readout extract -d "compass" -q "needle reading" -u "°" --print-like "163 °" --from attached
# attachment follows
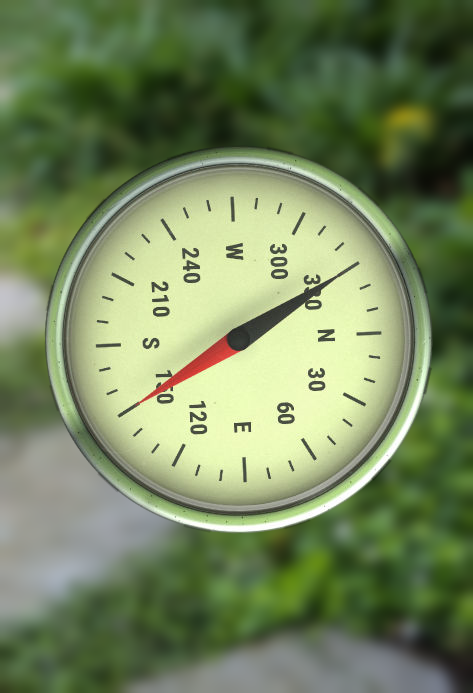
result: 150 °
